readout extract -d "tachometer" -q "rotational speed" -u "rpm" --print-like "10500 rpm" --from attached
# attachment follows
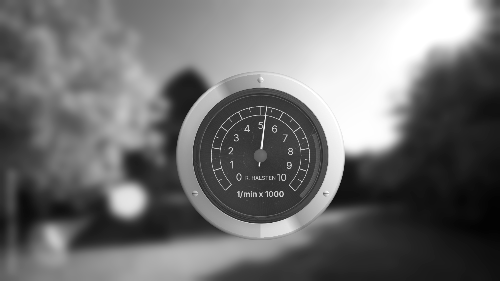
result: 5250 rpm
